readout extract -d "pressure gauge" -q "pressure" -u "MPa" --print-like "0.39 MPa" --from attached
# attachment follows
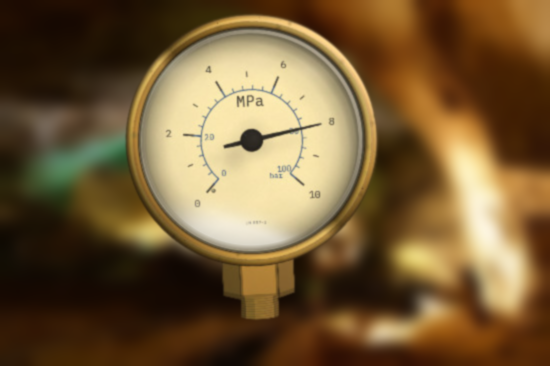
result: 8 MPa
